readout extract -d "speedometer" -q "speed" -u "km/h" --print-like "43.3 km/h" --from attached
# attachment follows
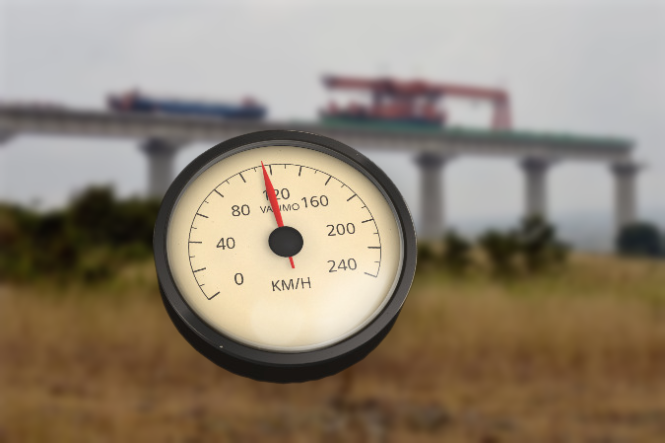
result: 115 km/h
